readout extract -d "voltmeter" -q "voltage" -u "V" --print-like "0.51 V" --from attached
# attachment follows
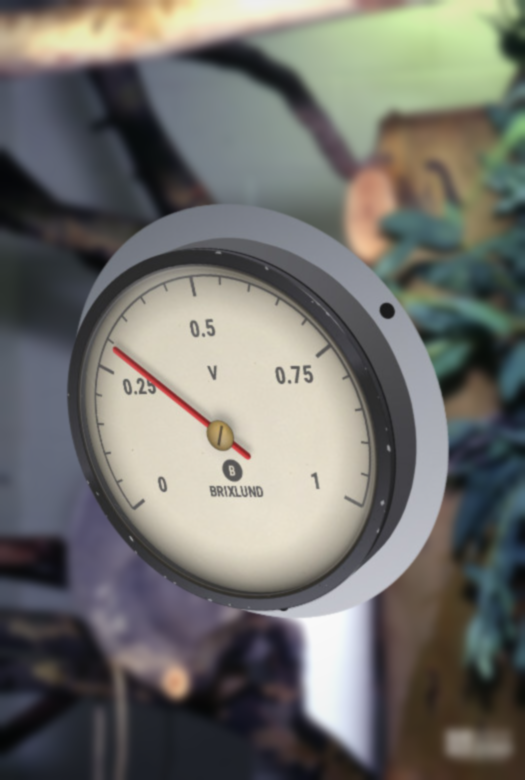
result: 0.3 V
